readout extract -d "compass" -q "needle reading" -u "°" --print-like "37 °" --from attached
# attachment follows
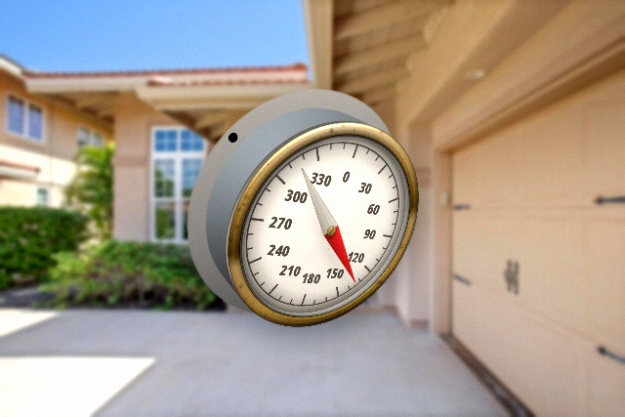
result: 135 °
